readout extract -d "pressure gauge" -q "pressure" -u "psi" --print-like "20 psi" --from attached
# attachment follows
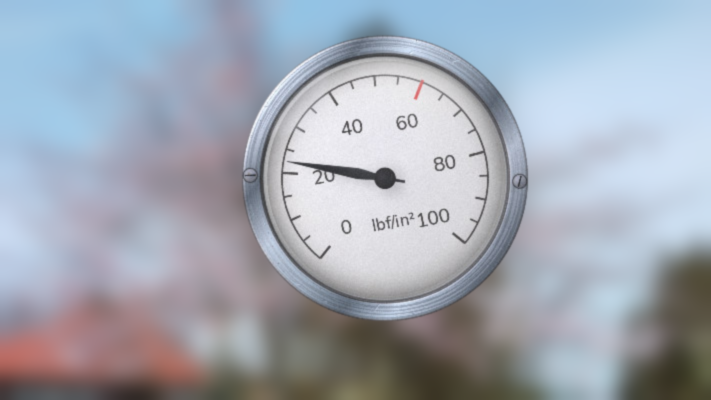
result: 22.5 psi
